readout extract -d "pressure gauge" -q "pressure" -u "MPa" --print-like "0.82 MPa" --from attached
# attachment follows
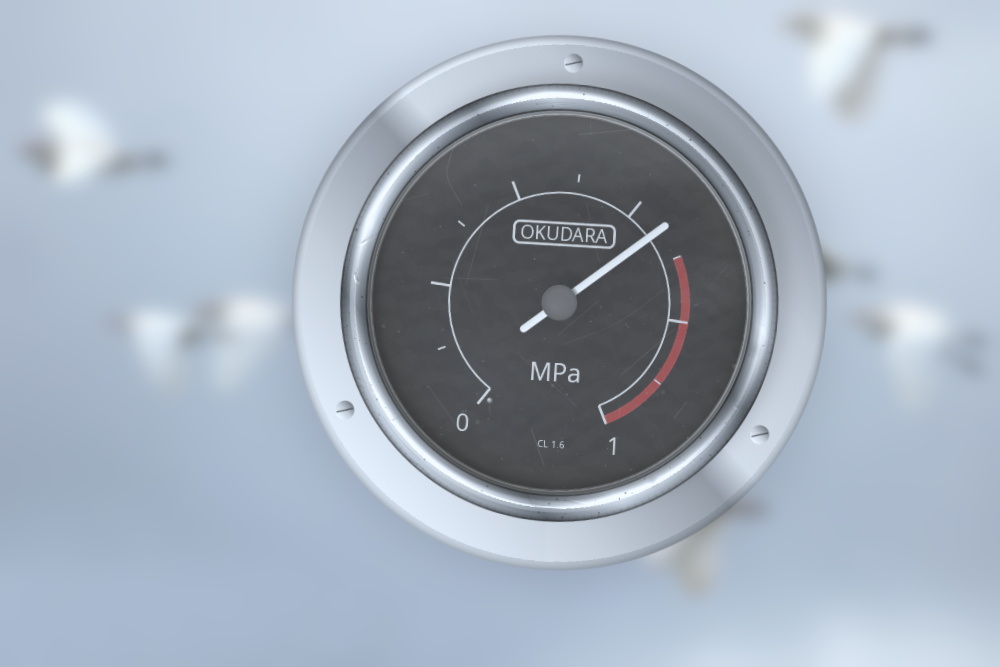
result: 0.65 MPa
